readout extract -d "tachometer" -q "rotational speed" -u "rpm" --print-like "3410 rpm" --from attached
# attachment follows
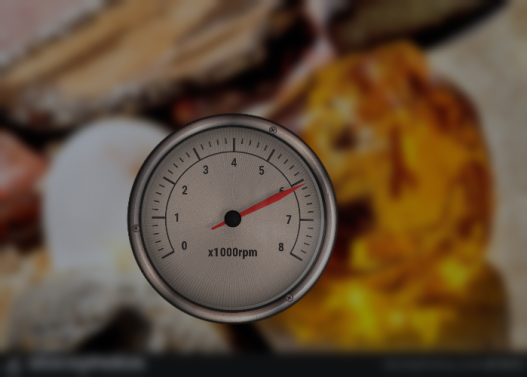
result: 6100 rpm
